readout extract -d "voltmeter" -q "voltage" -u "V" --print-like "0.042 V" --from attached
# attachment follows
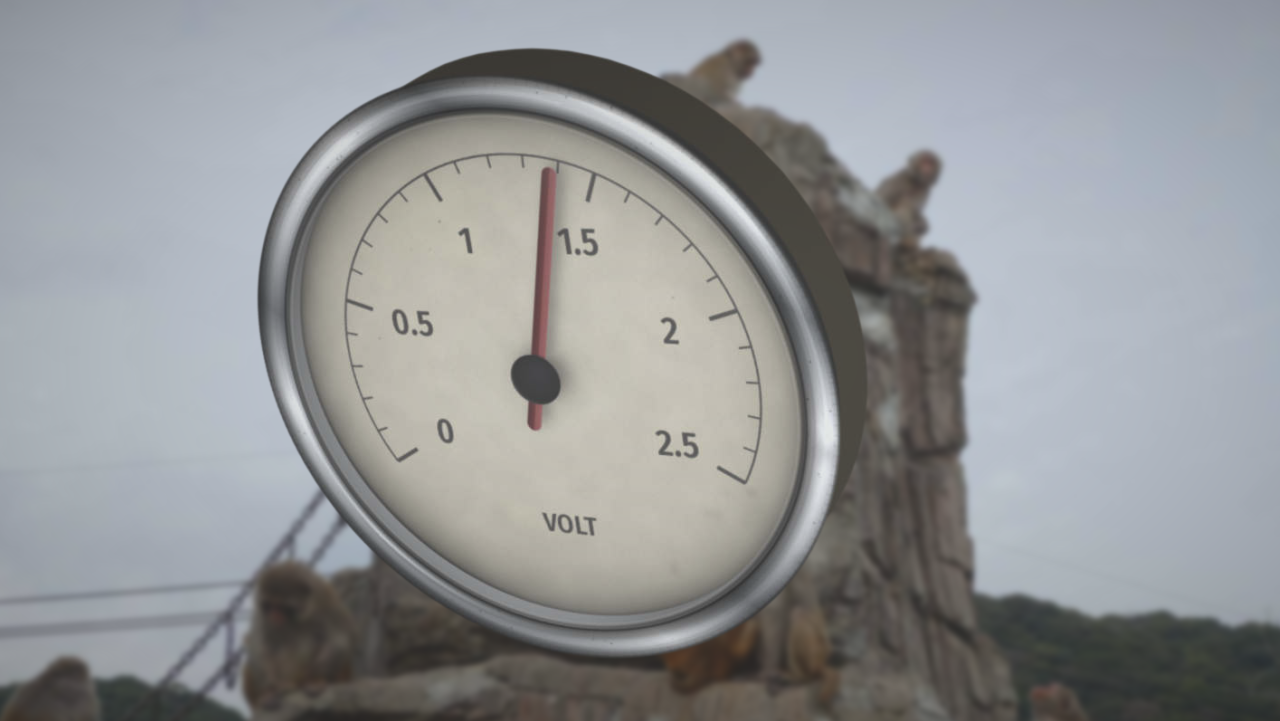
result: 1.4 V
